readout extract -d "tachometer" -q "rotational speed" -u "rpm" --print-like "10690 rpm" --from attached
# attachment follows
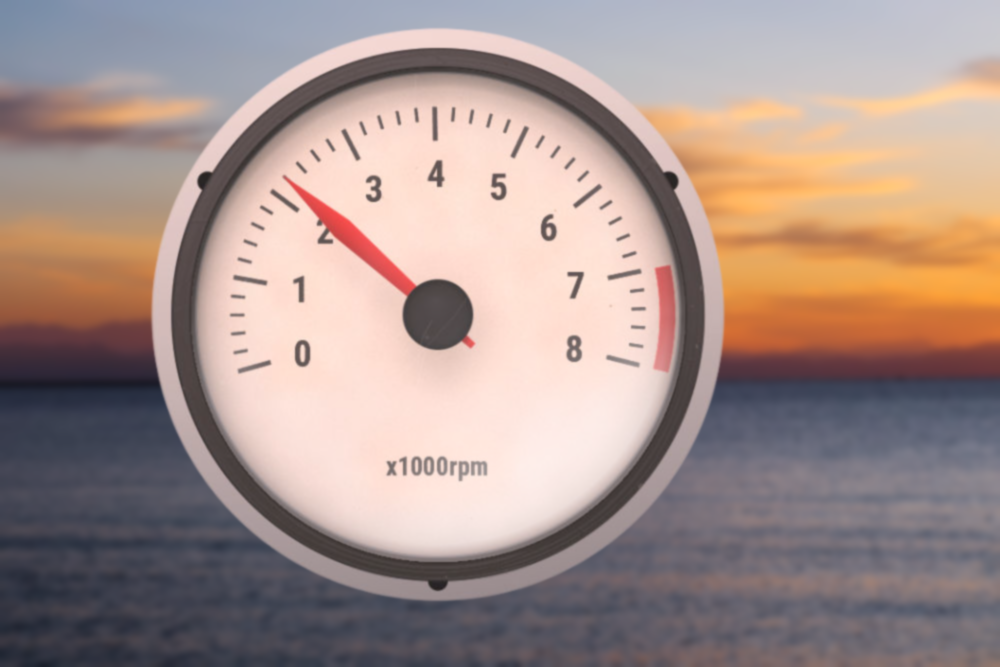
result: 2200 rpm
